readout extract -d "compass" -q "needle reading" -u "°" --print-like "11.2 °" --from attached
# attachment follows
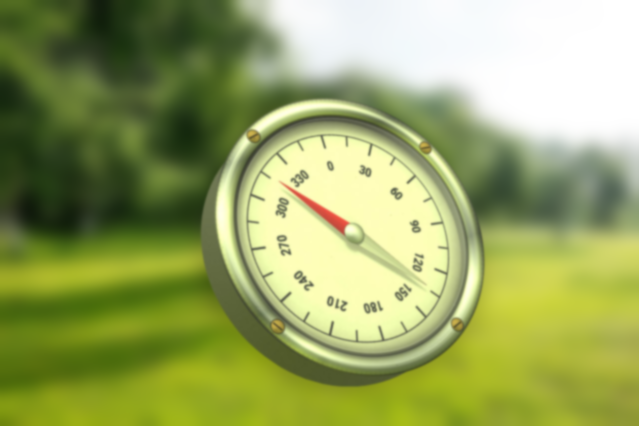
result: 315 °
